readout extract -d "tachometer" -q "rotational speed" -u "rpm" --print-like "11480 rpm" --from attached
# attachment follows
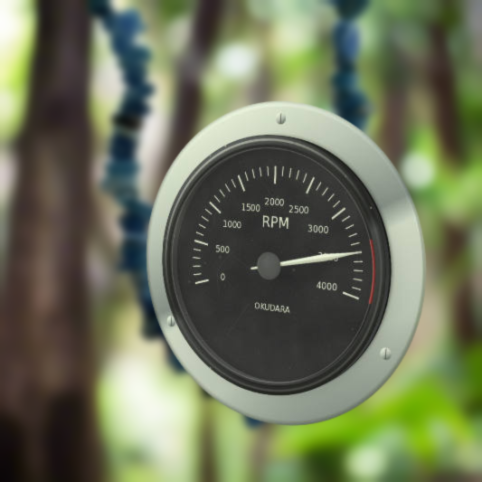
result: 3500 rpm
